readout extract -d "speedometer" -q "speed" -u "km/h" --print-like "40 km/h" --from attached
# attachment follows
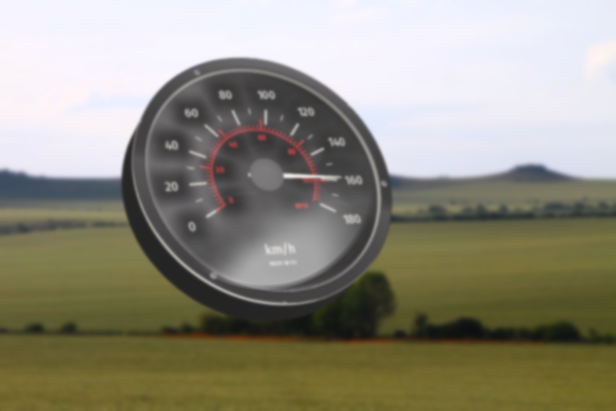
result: 160 km/h
